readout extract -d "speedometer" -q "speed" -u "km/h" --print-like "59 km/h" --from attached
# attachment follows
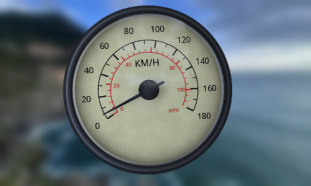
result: 5 km/h
